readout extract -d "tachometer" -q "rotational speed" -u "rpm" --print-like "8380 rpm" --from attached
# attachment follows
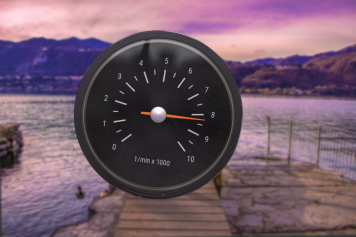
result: 8250 rpm
